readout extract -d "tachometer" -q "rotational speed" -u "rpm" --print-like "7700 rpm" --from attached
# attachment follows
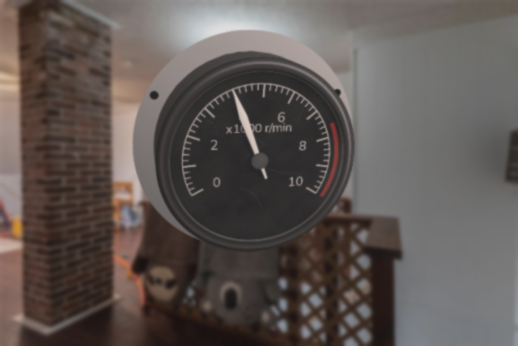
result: 4000 rpm
